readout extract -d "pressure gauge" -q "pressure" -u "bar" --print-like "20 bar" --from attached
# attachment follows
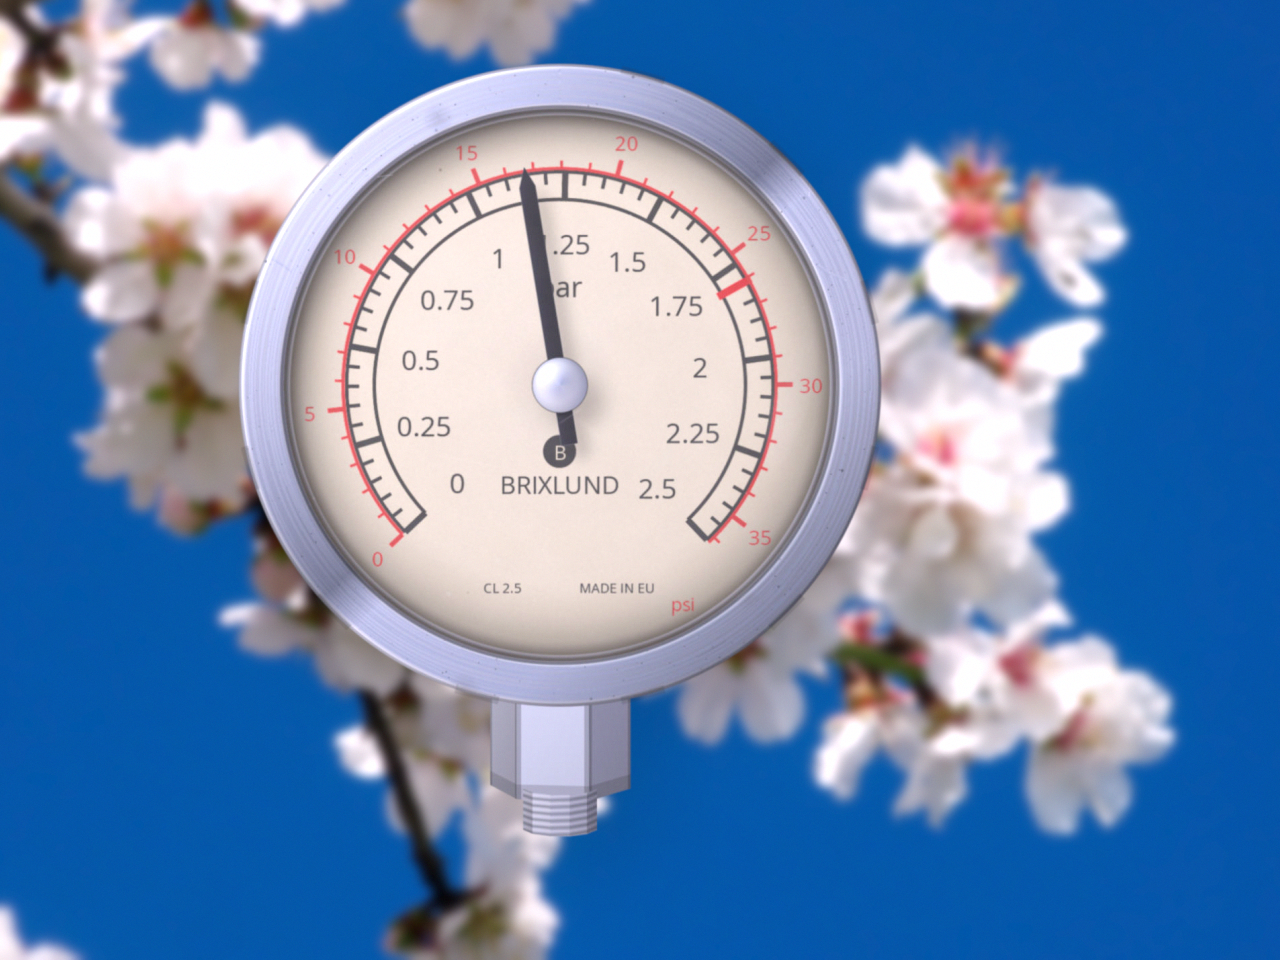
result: 1.15 bar
